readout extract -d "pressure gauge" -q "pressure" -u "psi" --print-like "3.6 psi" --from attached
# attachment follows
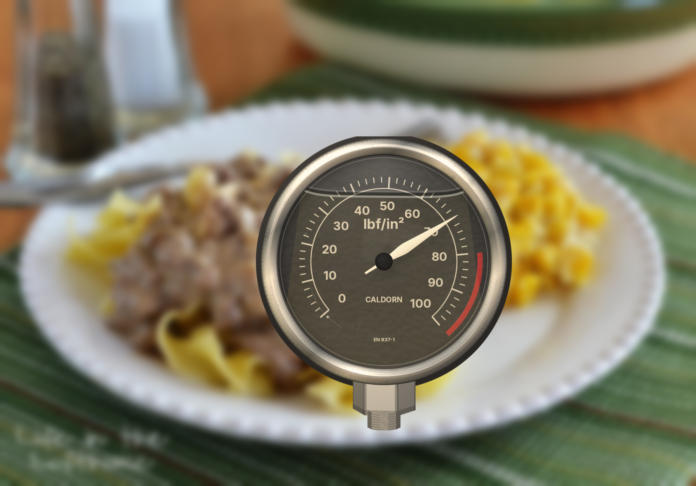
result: 70 psi
